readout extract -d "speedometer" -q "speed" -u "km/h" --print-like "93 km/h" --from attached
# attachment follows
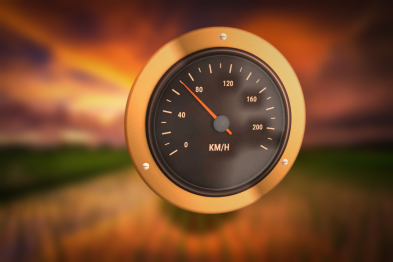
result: 70 km/h
